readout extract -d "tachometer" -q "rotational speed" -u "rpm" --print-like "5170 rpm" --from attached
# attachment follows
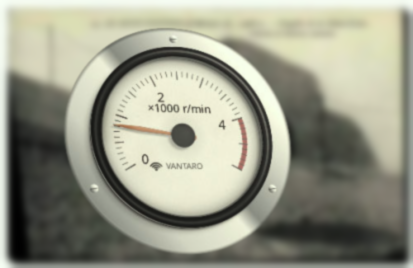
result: 800 rpm
